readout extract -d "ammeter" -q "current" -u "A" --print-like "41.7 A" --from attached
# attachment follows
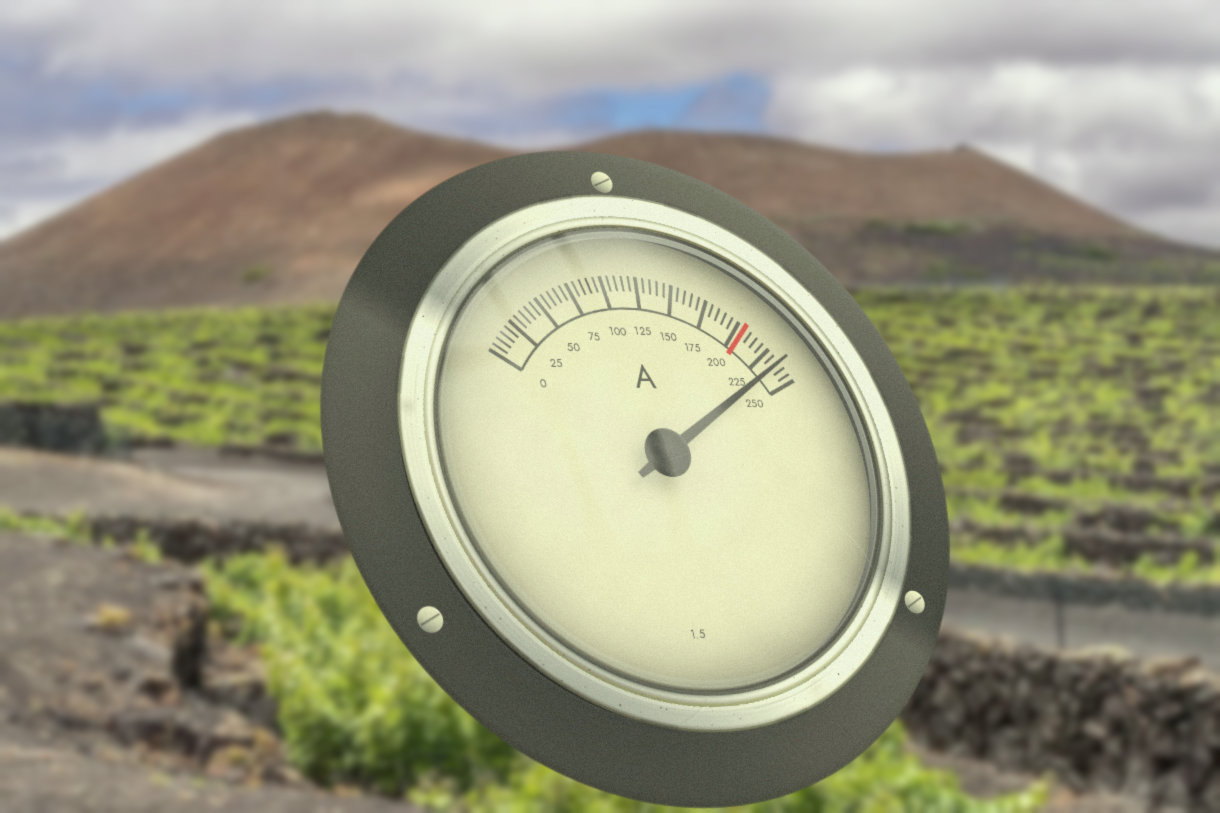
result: 235 A
